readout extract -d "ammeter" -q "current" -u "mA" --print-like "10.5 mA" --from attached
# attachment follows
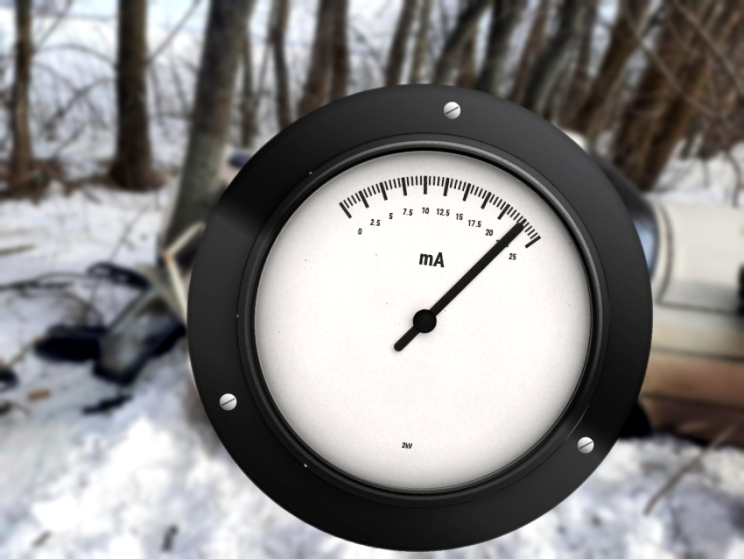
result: 22.5 mA
